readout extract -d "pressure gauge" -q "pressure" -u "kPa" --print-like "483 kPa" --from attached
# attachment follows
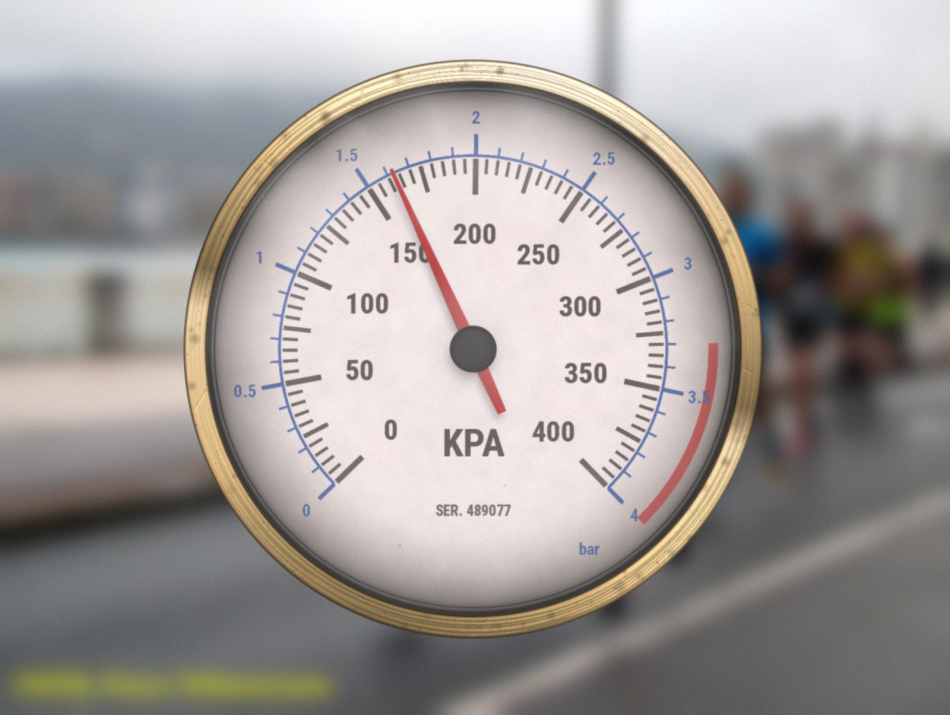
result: 162.5 kPa
